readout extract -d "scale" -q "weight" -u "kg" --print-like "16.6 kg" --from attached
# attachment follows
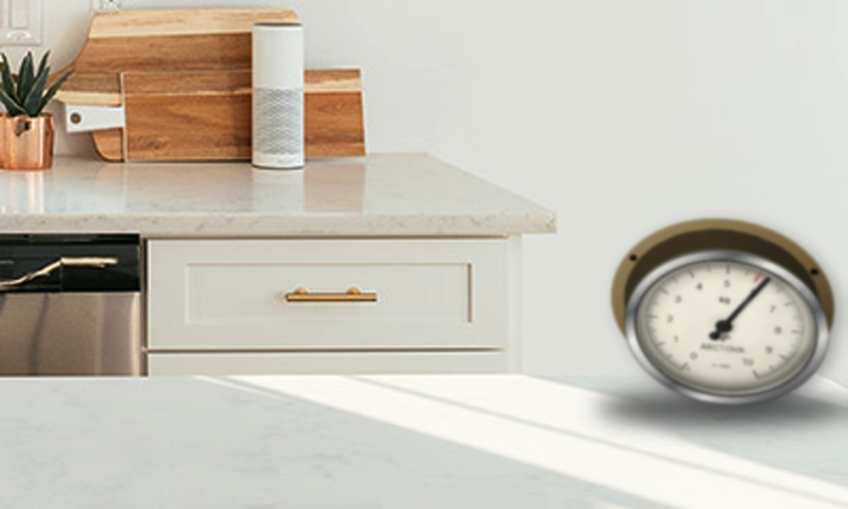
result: 6 kg
